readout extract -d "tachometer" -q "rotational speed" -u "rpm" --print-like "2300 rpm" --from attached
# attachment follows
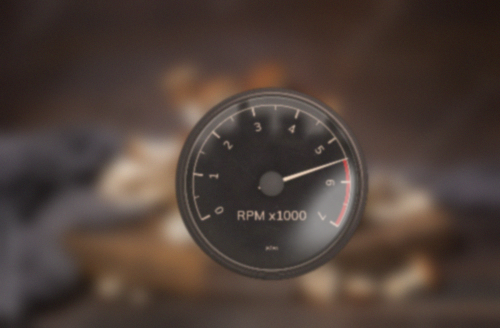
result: 5500 rpm
